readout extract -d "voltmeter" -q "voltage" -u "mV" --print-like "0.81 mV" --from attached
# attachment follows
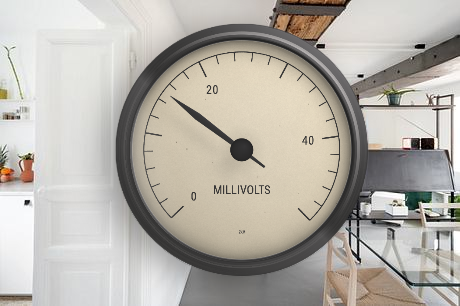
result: 15 mV
